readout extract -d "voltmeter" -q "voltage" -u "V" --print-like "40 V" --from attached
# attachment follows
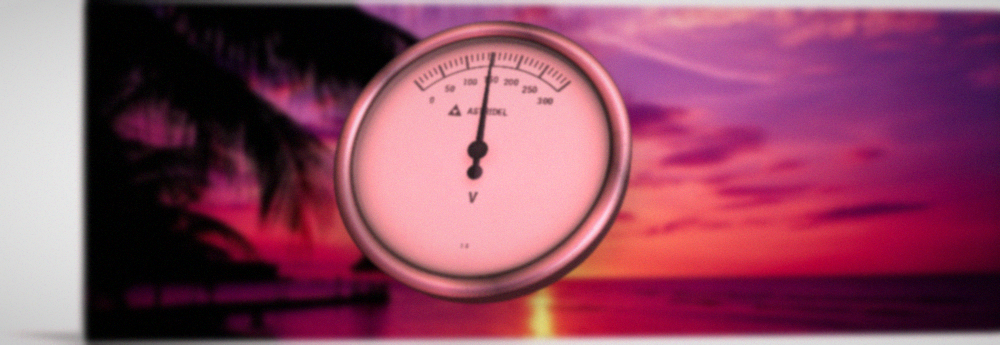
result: 150 V
